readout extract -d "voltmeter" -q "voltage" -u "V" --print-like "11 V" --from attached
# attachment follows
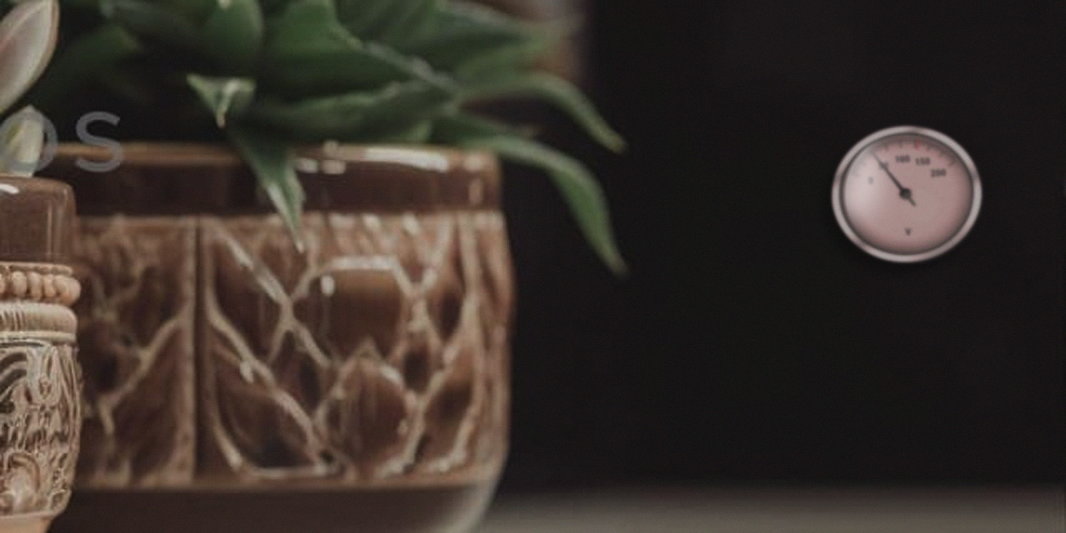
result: 50 V
